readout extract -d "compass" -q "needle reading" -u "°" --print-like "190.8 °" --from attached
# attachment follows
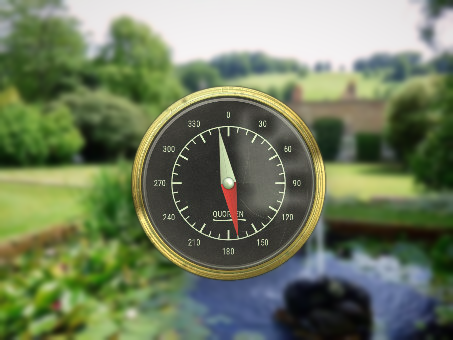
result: 170 °
